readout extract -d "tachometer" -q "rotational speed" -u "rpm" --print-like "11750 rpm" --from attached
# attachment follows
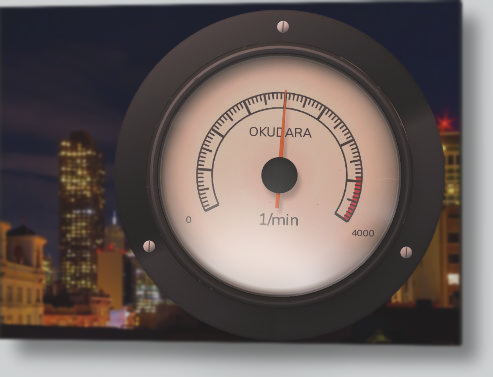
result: 2000 rpm
